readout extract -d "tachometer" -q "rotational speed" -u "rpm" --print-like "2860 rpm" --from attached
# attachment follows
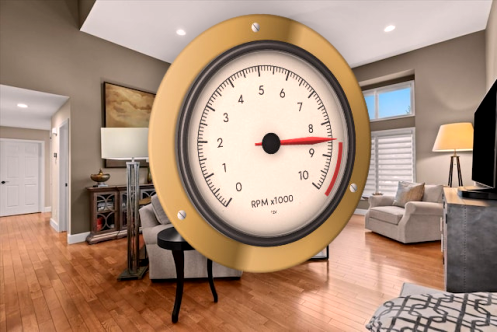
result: 8500 rpm
